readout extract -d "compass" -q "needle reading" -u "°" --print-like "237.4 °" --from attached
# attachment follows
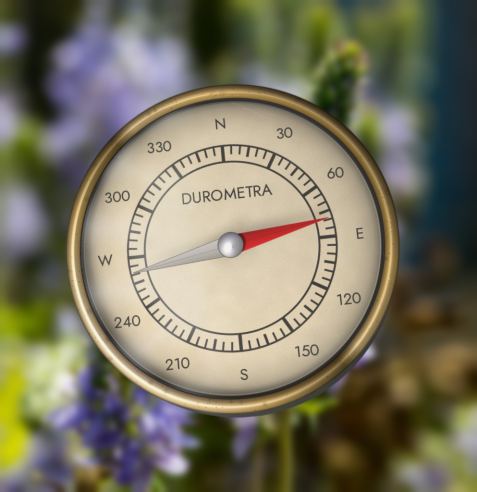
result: 80 °
